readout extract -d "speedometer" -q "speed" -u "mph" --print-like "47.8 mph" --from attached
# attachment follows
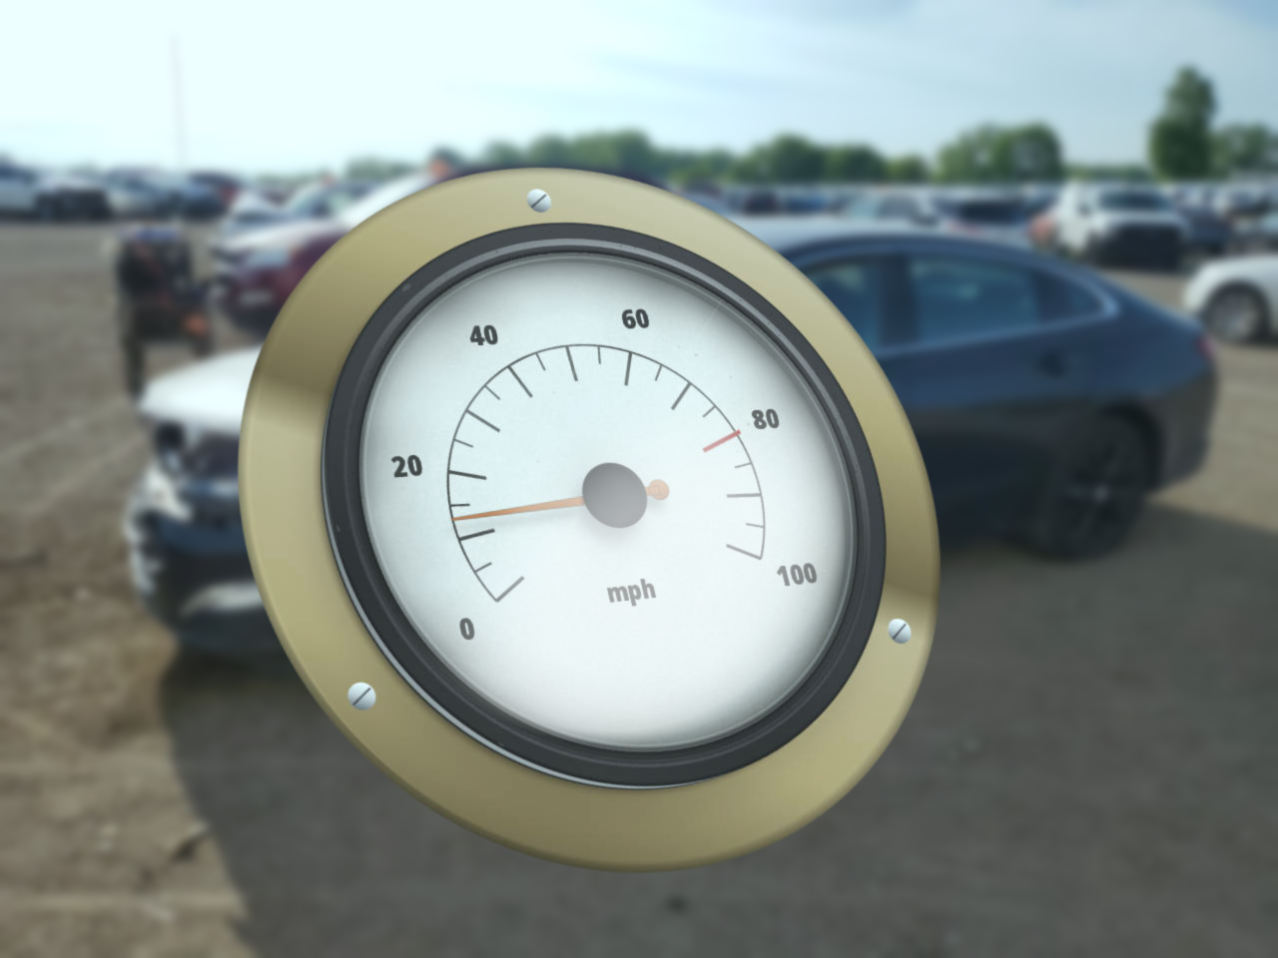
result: 12.5 mph
